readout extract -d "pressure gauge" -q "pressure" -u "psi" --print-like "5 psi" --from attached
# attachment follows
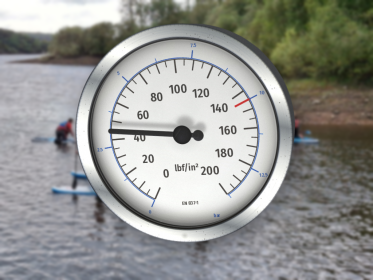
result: 45 psi
